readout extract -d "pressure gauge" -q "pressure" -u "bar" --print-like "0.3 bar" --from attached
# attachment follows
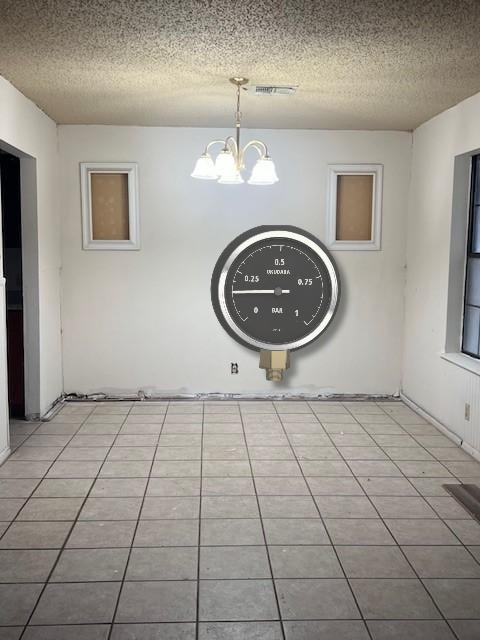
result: 0.15 bar
